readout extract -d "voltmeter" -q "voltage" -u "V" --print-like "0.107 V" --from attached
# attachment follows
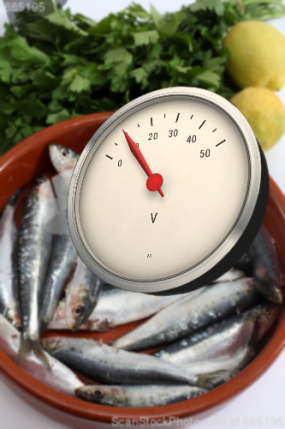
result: 10 V
